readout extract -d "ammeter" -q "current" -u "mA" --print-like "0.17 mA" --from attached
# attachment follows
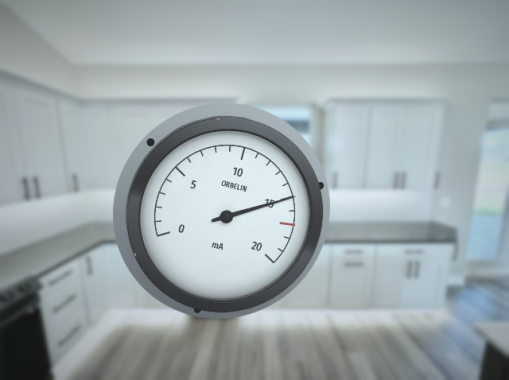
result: 15 mA
